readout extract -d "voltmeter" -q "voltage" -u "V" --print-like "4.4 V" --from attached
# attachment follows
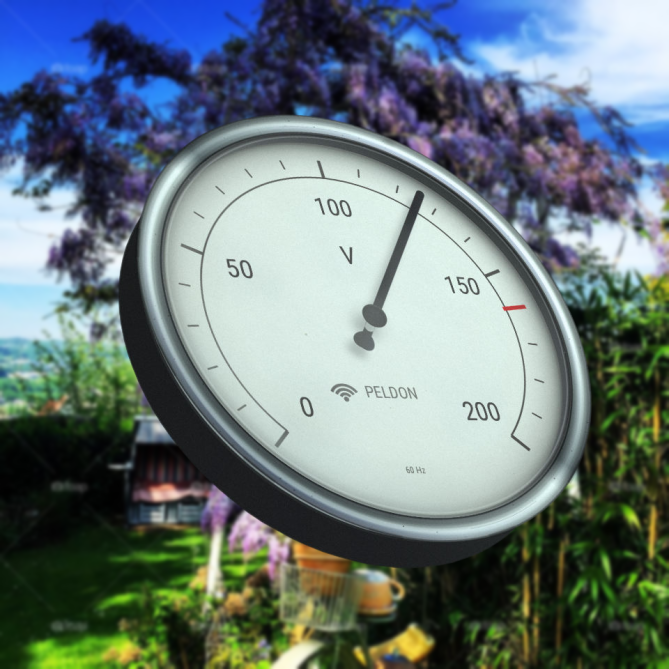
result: 125 V
